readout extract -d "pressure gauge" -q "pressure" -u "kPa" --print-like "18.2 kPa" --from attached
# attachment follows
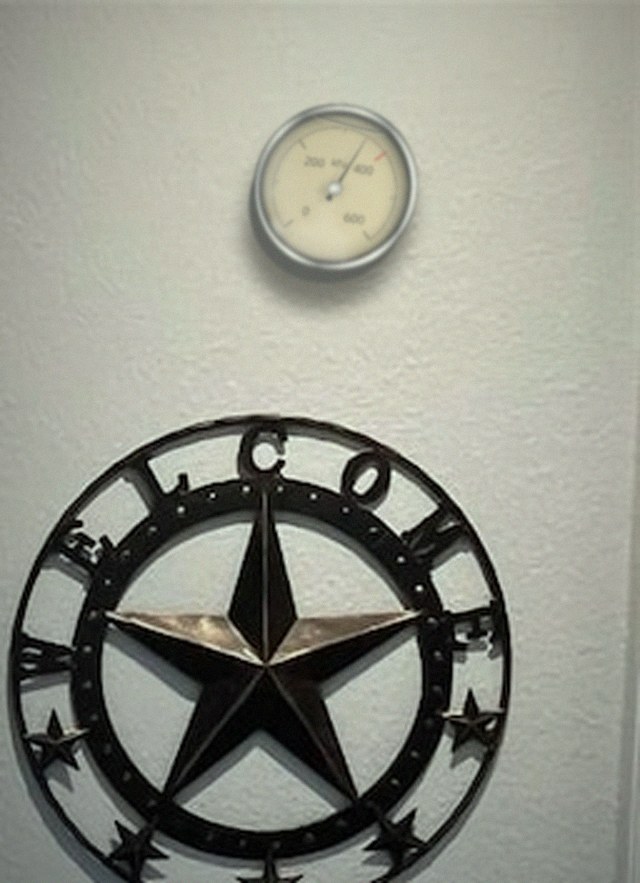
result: 350 kPa
